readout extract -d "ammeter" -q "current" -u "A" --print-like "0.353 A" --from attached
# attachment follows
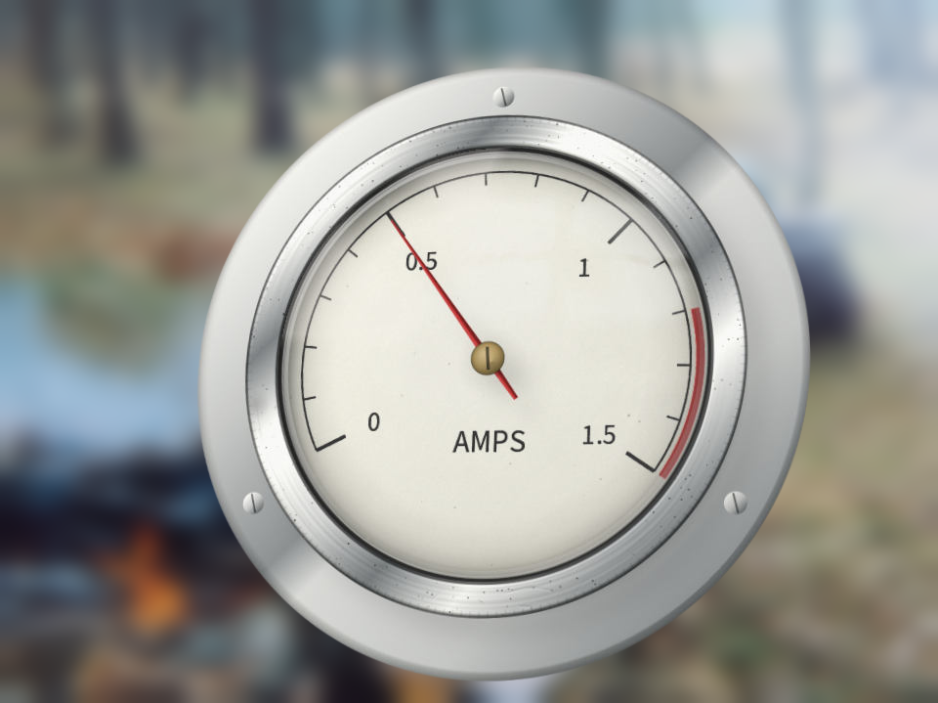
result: 0.5 A
